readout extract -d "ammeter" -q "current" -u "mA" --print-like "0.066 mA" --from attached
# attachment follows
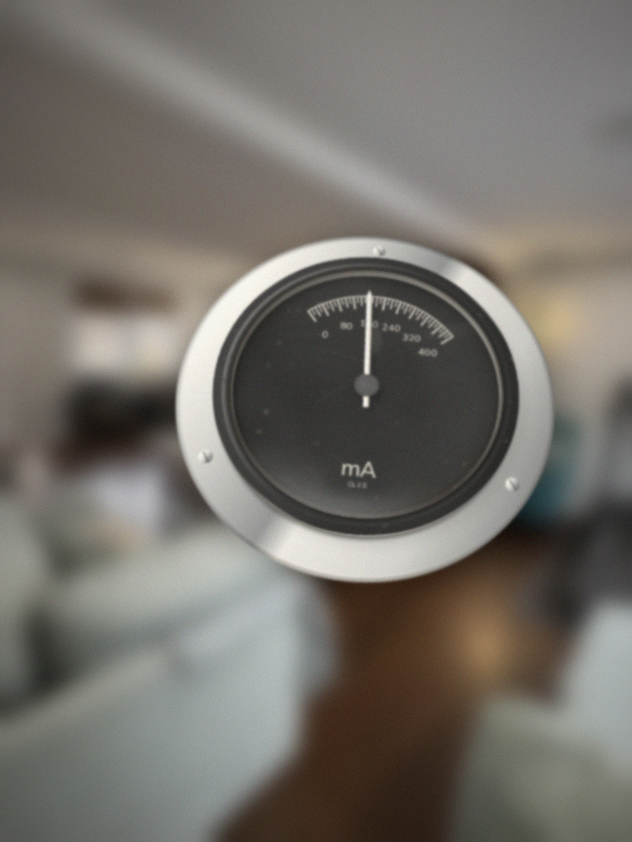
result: 160 mA
